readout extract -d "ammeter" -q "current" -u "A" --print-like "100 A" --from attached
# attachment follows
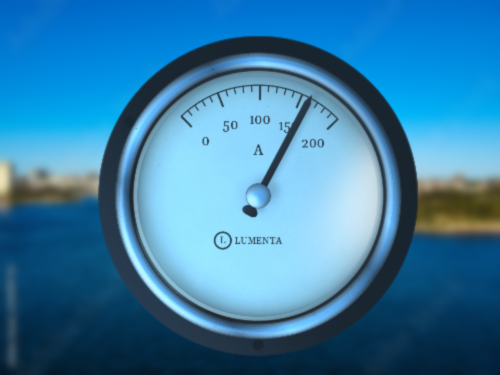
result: 160 A
